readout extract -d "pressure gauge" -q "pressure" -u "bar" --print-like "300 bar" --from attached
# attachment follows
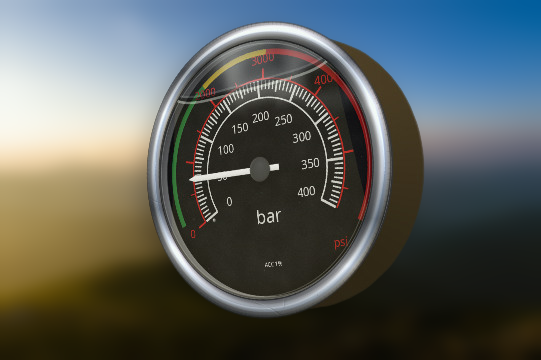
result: 50 bar
